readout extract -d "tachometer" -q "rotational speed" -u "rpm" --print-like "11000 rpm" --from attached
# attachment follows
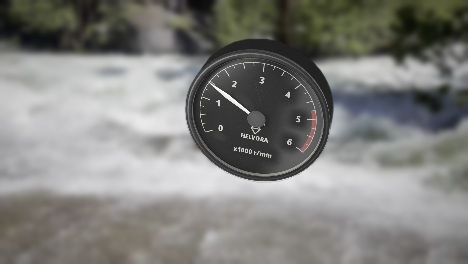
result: 1500 rpm
